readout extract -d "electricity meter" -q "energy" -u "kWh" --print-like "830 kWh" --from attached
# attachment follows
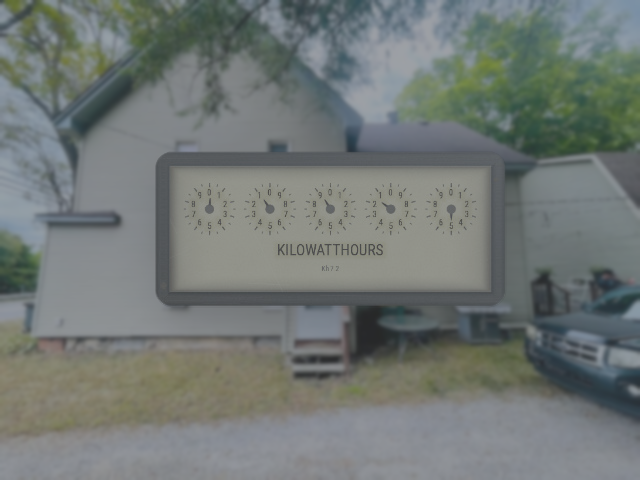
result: 915 kWh
